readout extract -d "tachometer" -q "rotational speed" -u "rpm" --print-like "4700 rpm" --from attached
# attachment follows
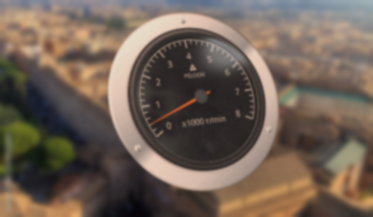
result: 400 rpm
